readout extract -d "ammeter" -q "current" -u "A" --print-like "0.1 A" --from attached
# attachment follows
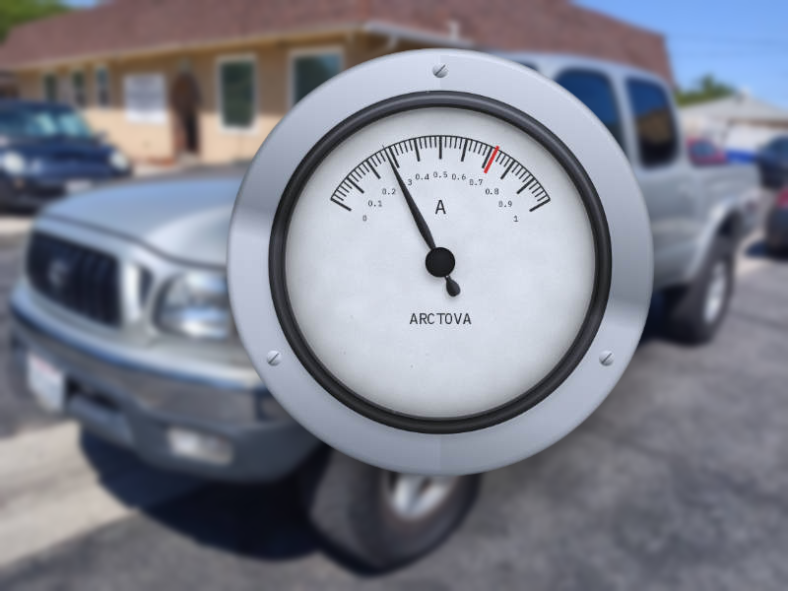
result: 0.28 A
